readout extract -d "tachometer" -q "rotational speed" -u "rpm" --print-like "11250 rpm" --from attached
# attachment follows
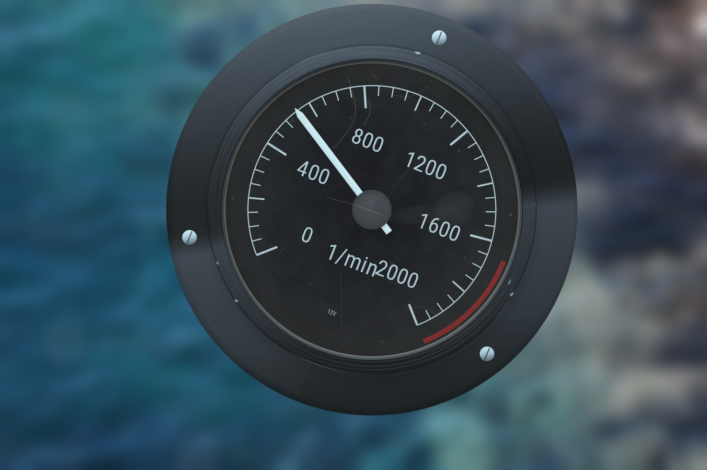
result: 550 rpm
